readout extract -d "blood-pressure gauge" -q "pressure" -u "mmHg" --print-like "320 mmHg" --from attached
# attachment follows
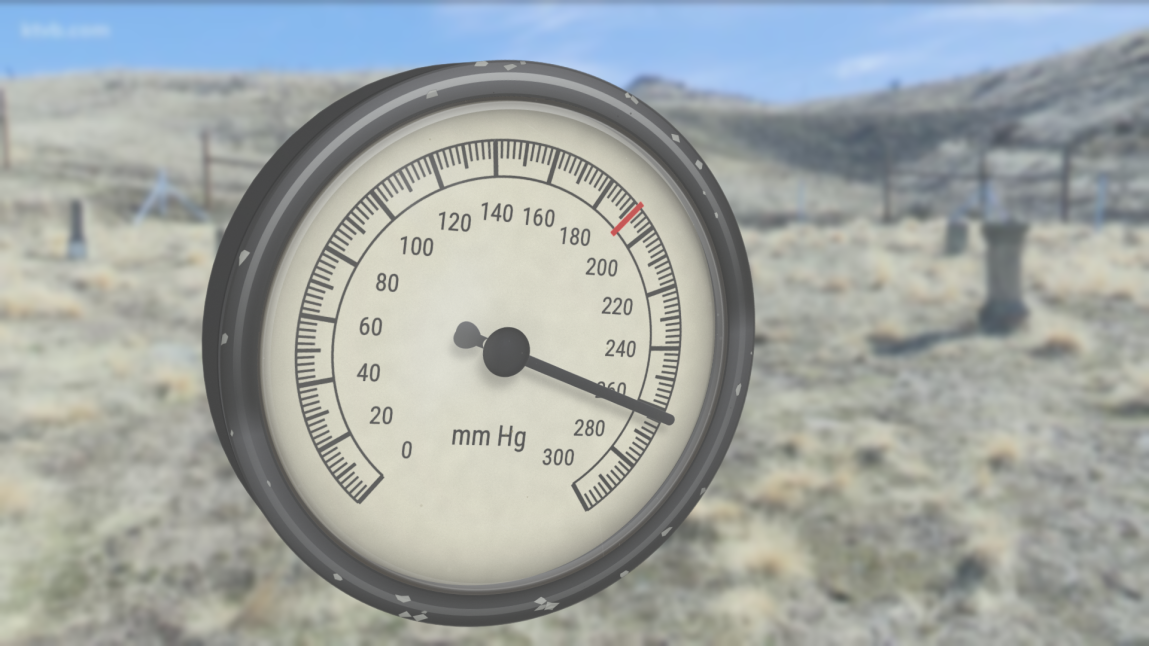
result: 262 mmHg
